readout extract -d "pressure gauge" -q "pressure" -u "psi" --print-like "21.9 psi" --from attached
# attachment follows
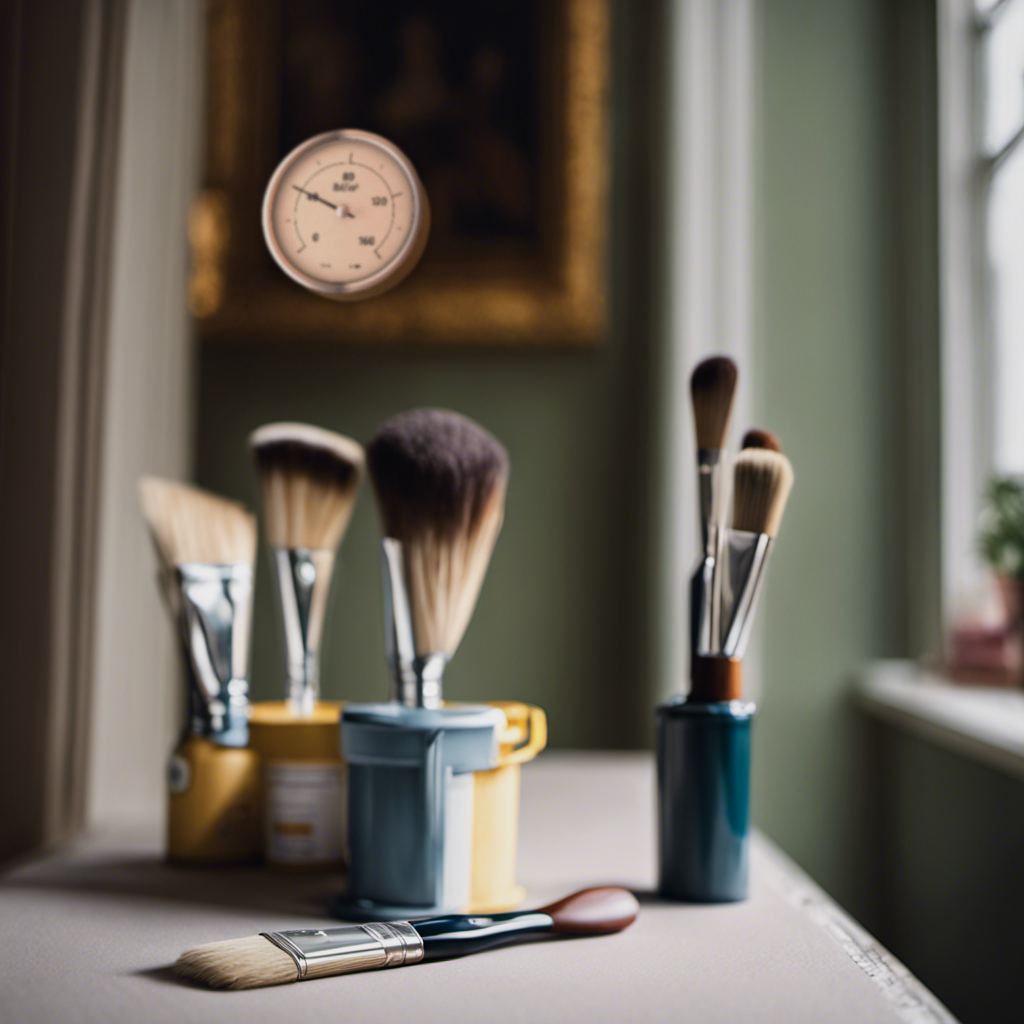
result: 40 psi
